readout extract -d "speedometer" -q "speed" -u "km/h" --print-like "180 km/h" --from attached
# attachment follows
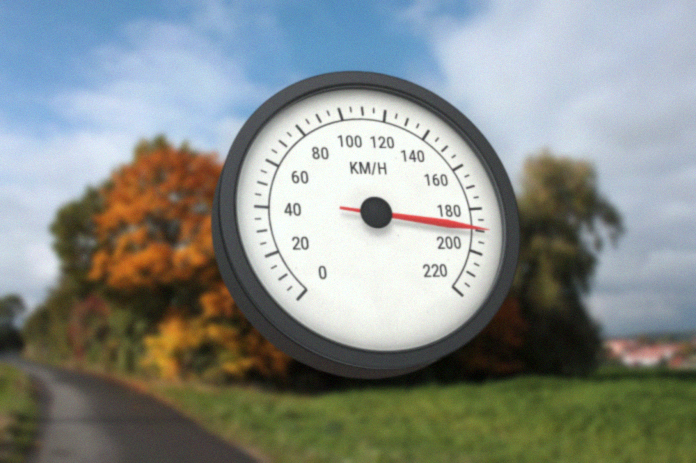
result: 190 km/h
